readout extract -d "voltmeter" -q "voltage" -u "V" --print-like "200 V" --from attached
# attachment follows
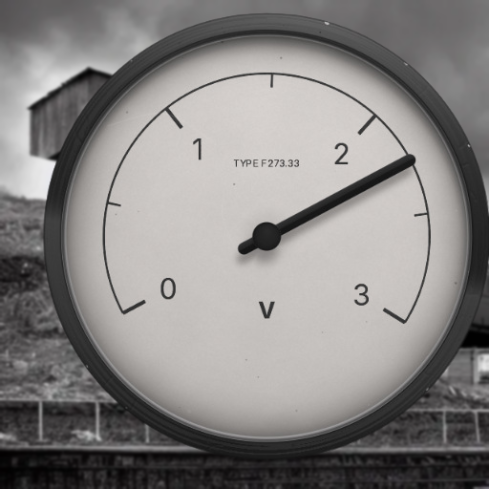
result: 2.25 V
